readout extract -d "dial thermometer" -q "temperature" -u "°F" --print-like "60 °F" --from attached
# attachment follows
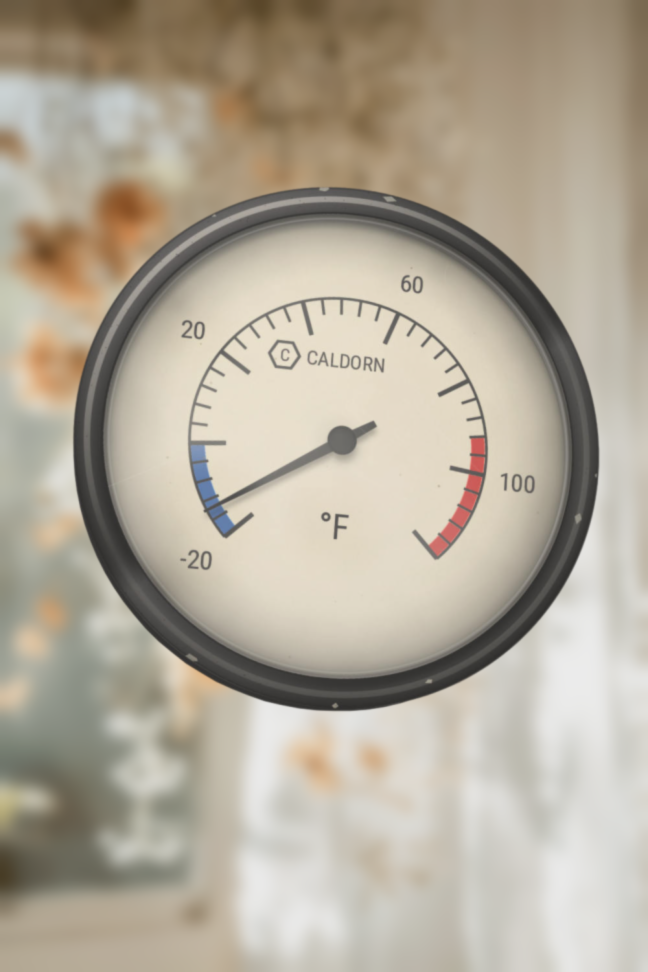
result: -14 °F
